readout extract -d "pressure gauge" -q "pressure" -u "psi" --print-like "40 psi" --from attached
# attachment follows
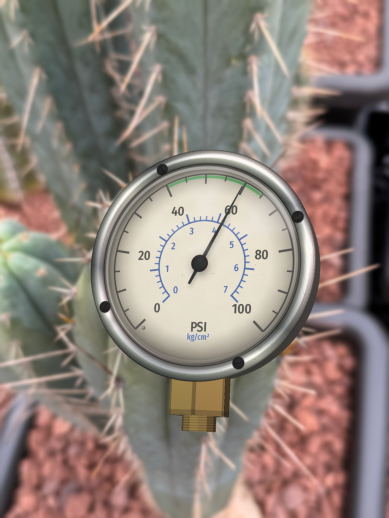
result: 60 psi
